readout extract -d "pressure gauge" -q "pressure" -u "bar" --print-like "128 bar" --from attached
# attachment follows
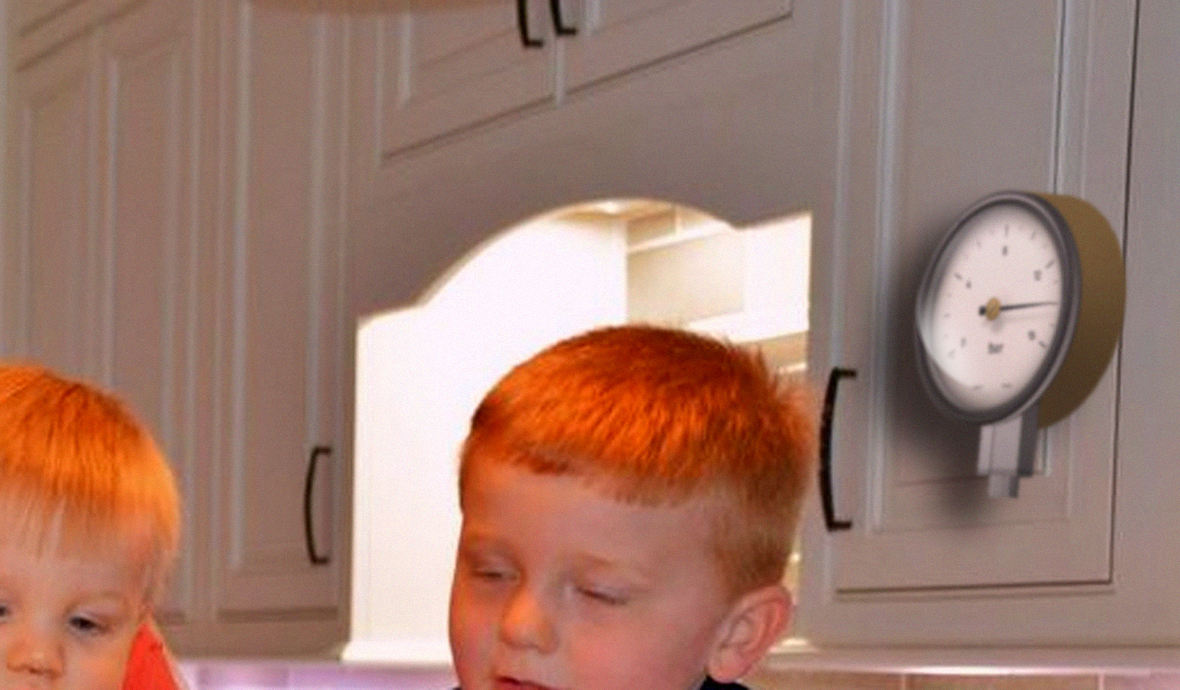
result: 14 bar
